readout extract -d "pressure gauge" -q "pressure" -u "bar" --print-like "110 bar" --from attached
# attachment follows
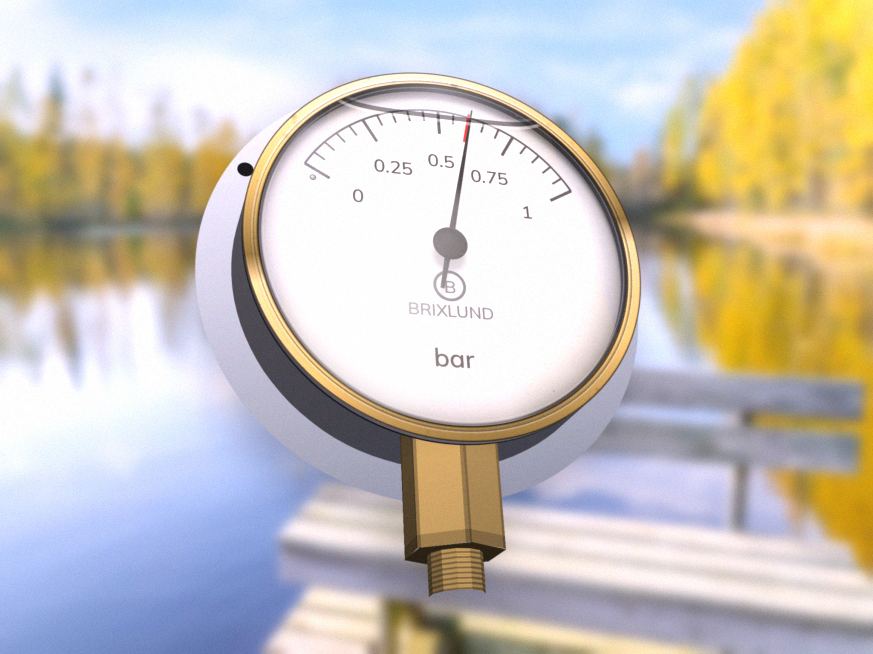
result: 0.6 bar
